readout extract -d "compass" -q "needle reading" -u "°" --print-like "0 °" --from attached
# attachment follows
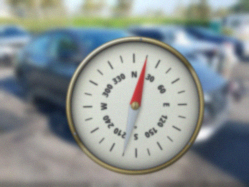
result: 15 °
